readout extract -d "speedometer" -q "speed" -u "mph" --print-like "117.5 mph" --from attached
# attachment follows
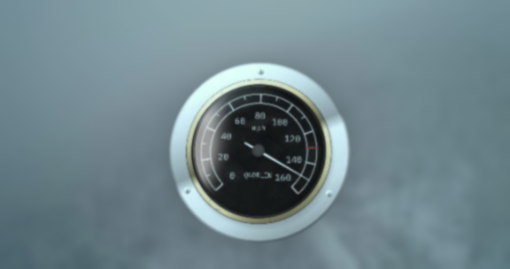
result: 150 mph
